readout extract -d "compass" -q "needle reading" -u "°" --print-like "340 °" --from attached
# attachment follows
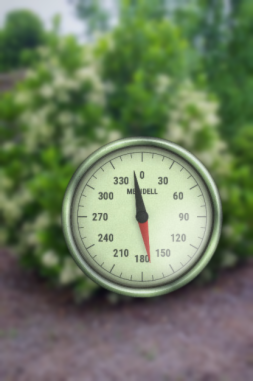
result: 170 °
